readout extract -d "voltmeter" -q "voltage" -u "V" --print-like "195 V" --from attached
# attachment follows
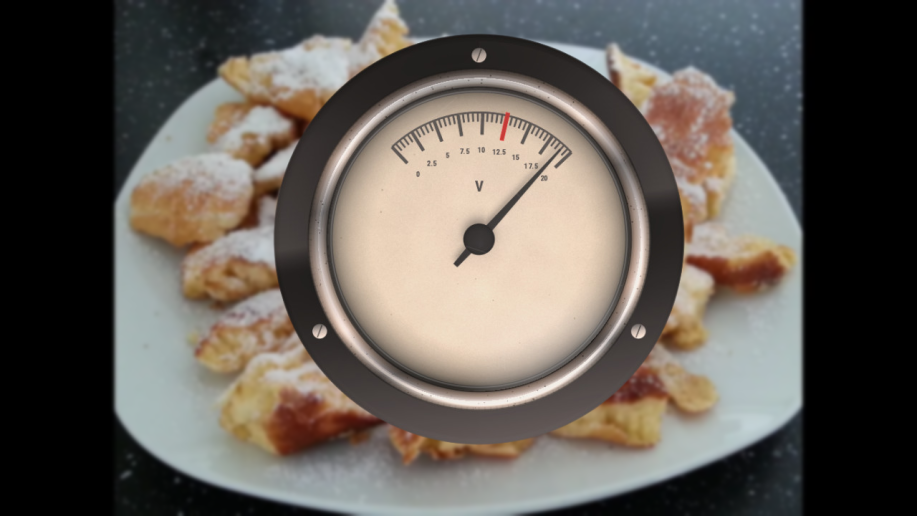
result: 19 V
